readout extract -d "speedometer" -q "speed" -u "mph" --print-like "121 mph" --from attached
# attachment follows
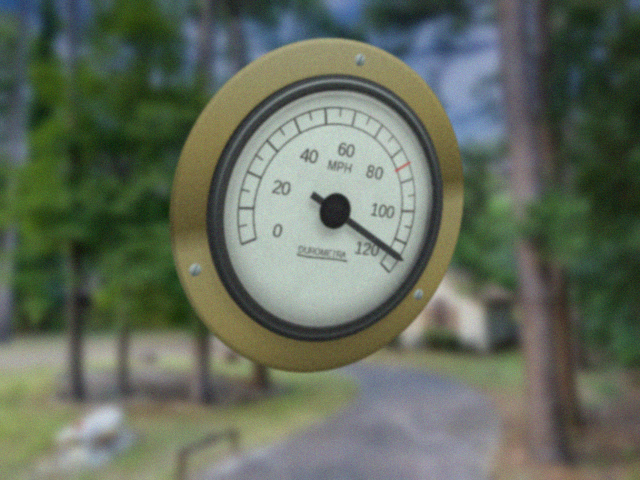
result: 115 mph
